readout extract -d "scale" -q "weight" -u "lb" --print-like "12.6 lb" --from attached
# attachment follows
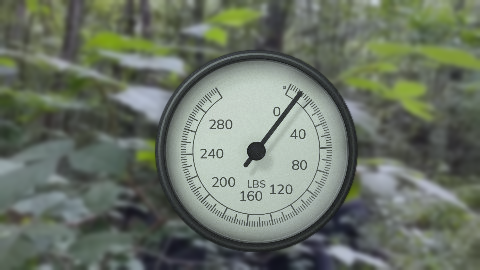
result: 10 lb
